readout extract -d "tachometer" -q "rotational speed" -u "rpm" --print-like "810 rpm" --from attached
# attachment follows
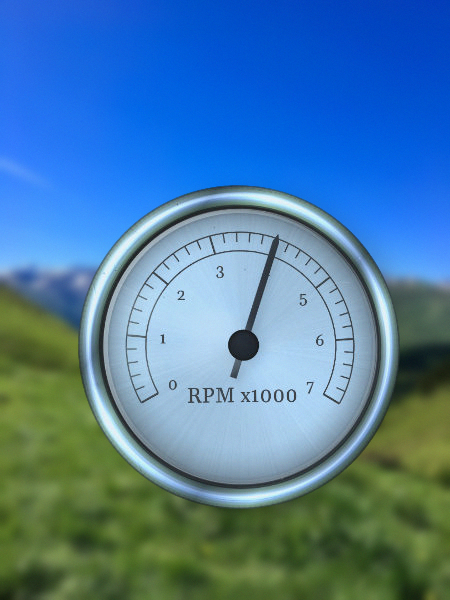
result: 4000 rpm
